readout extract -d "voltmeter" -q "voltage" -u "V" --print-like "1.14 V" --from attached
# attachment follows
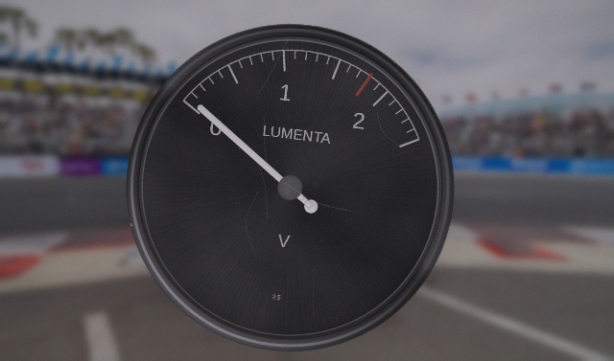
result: 0.05 V
